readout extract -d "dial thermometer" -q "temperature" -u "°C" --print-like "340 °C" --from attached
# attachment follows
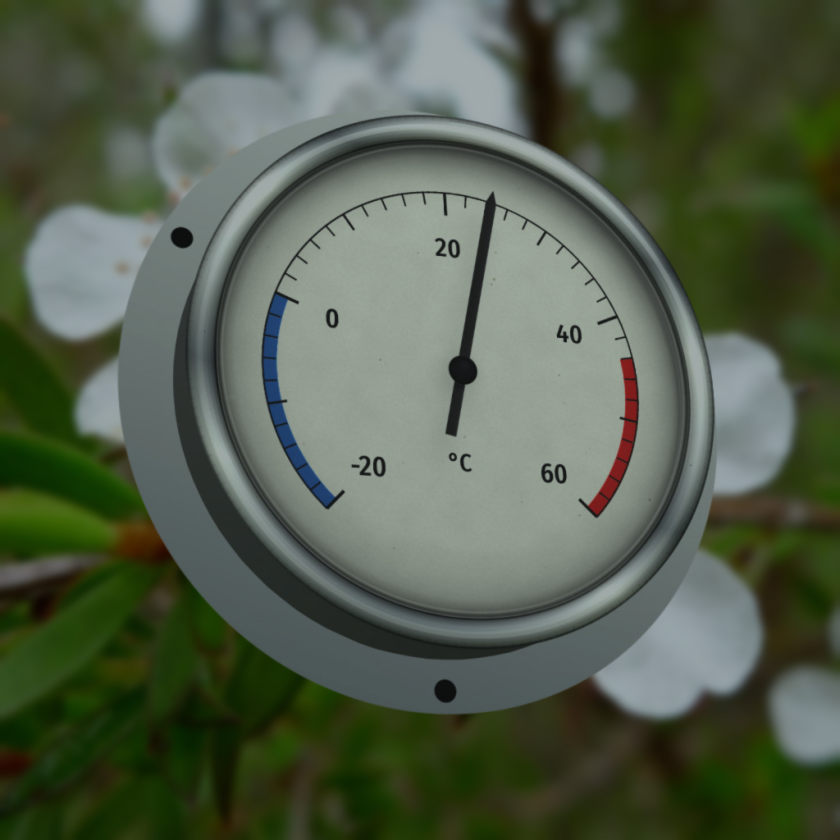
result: 24 °C
